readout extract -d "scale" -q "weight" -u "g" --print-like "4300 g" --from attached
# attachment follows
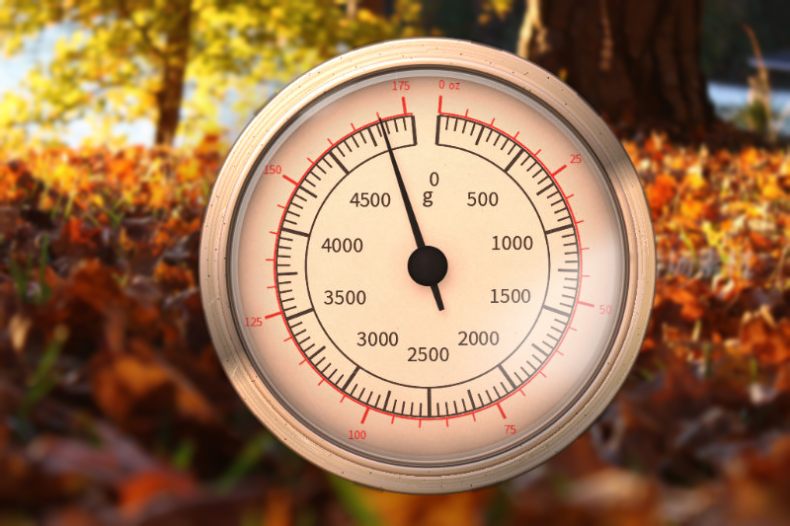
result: 4825 g
